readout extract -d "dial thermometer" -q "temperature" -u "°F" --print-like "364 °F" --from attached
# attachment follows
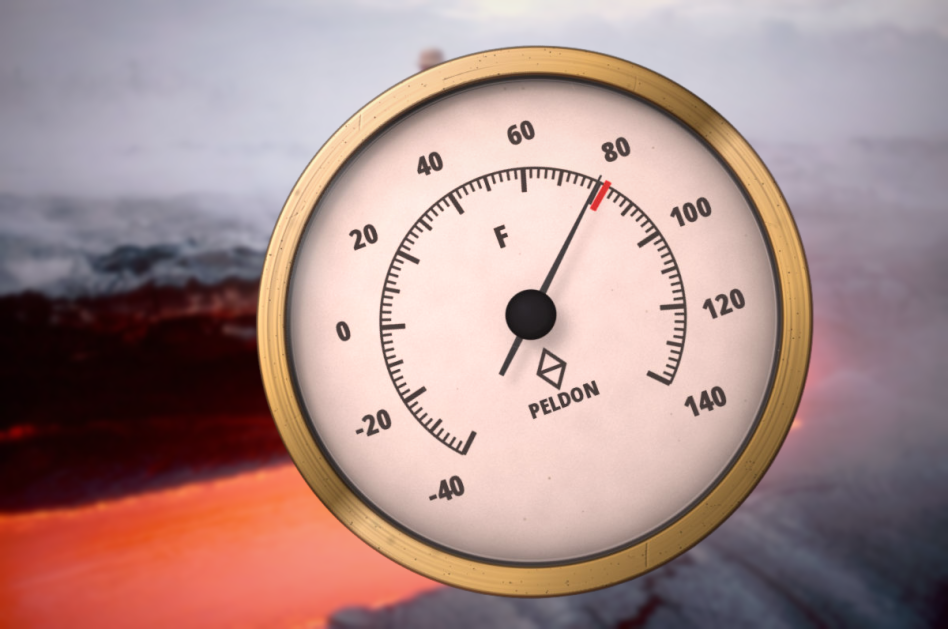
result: 80 °F
